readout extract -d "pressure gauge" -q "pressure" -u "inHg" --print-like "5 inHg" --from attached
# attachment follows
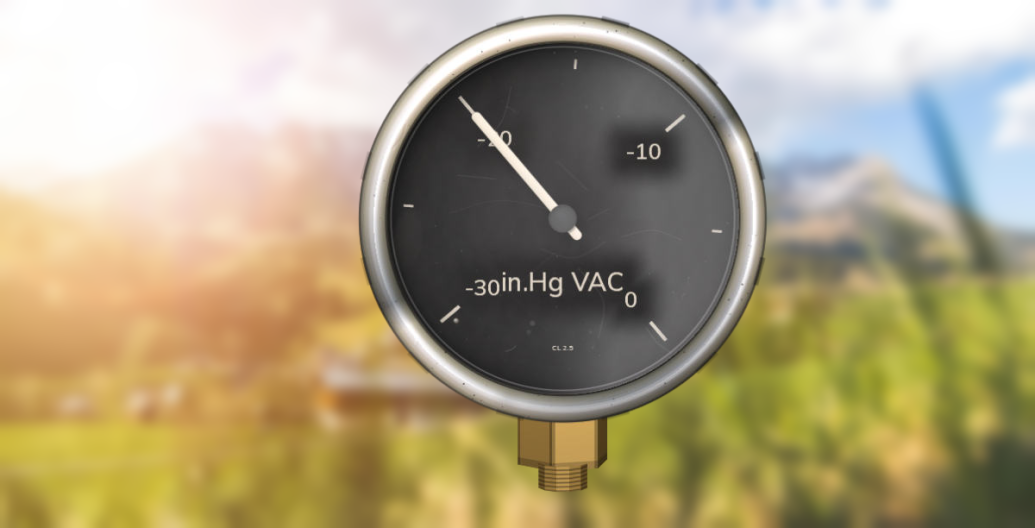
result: -20 inHg
